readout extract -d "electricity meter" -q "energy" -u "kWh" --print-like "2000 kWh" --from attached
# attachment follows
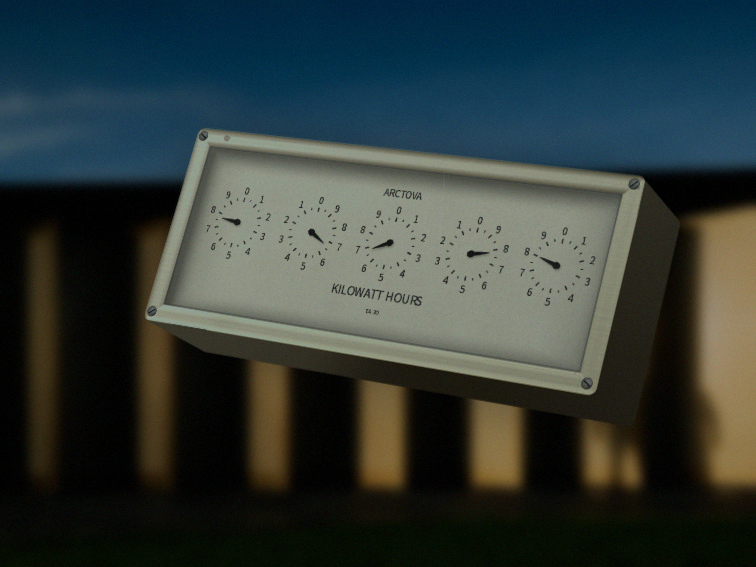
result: 76678 kWh
